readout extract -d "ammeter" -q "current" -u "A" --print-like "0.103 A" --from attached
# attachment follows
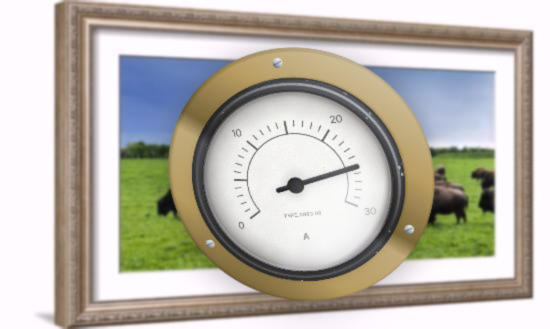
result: 25 A
